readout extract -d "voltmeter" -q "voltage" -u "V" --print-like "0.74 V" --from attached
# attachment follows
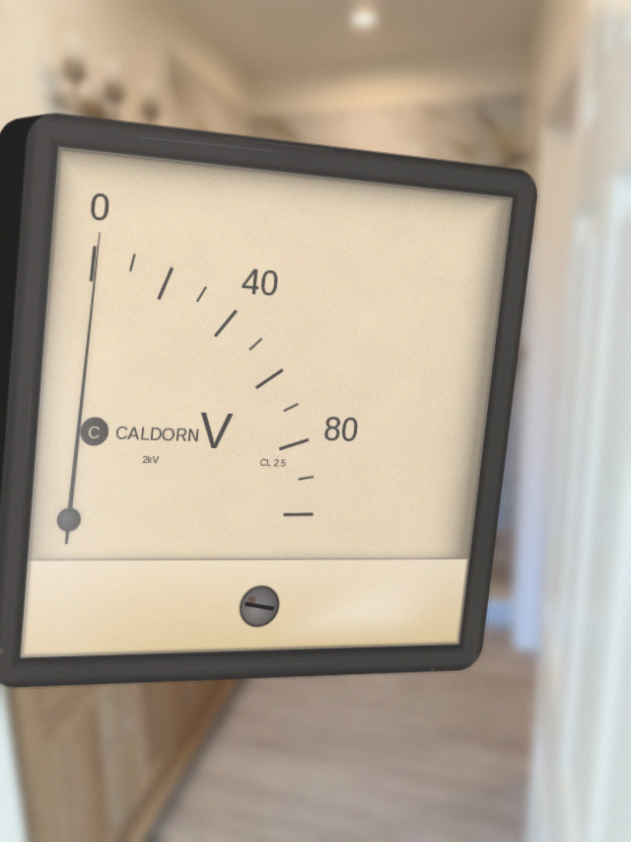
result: 0 V
